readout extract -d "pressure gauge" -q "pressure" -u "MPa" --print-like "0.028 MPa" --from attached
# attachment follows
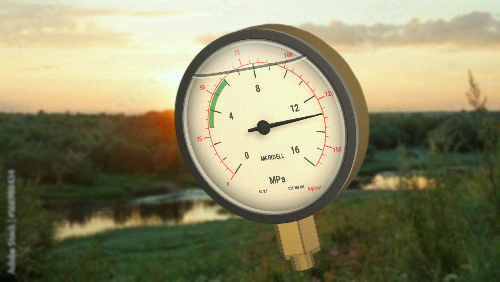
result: 13 MPa
